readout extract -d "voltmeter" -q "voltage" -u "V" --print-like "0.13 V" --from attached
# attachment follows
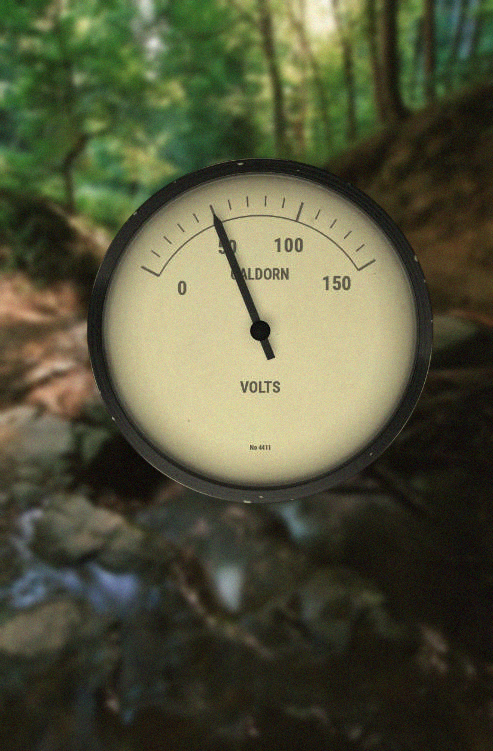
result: 50 V
